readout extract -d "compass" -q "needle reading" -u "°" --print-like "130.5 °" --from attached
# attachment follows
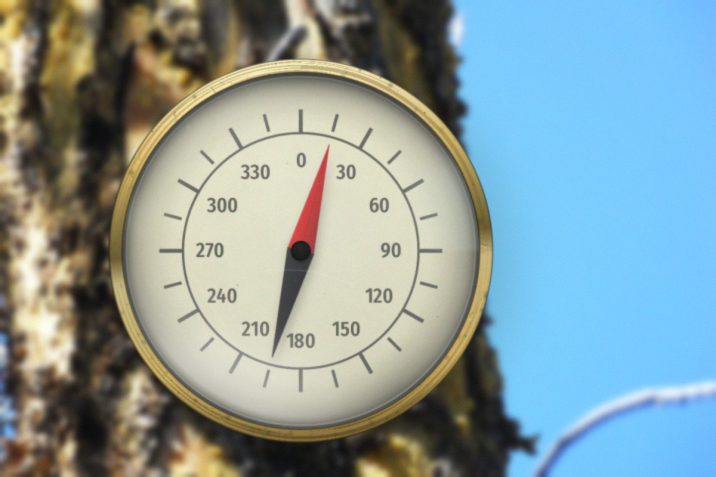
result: 15 °
